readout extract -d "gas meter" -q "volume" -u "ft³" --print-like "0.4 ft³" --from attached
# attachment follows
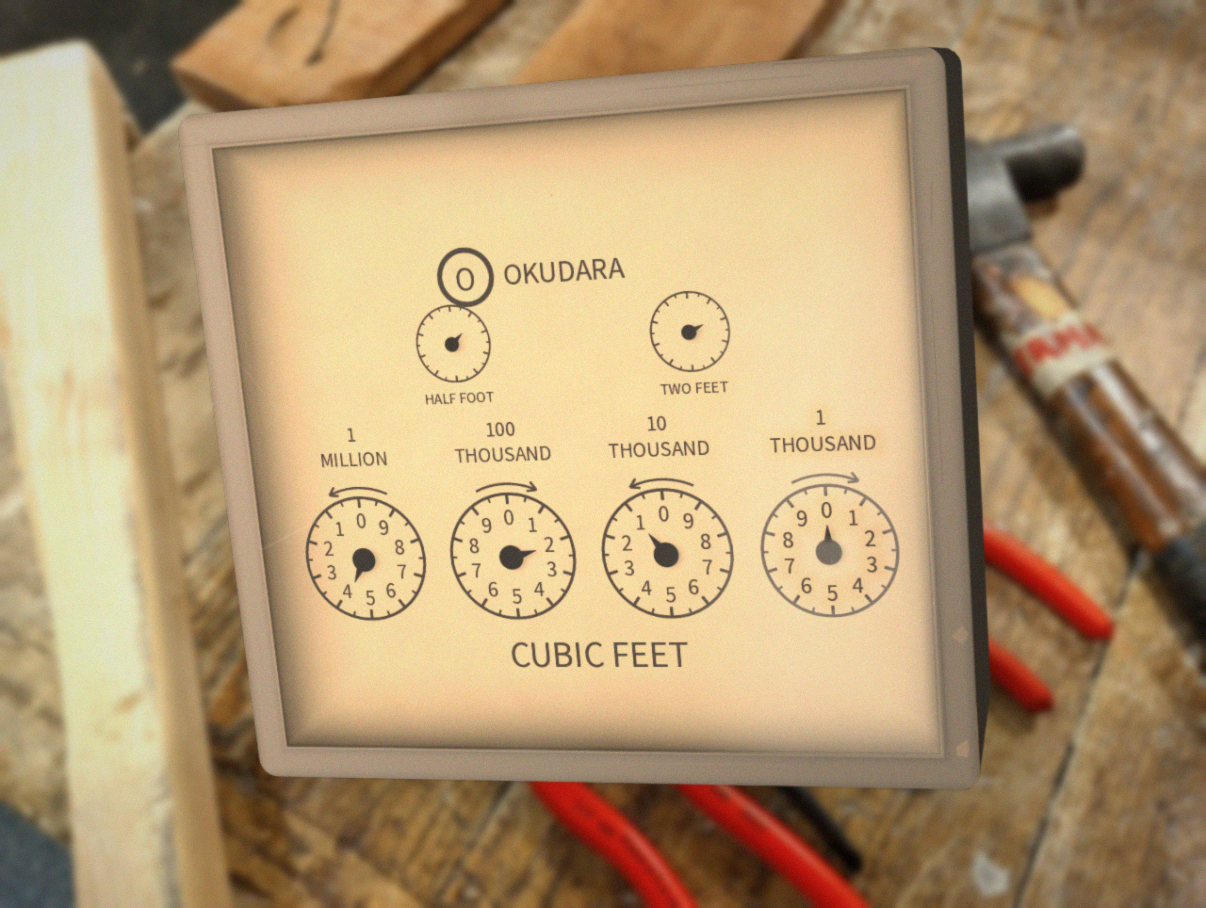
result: 421000 ft³
